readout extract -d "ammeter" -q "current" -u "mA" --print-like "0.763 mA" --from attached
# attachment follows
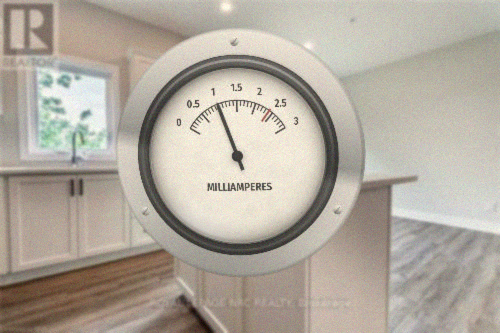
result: 1 mA
